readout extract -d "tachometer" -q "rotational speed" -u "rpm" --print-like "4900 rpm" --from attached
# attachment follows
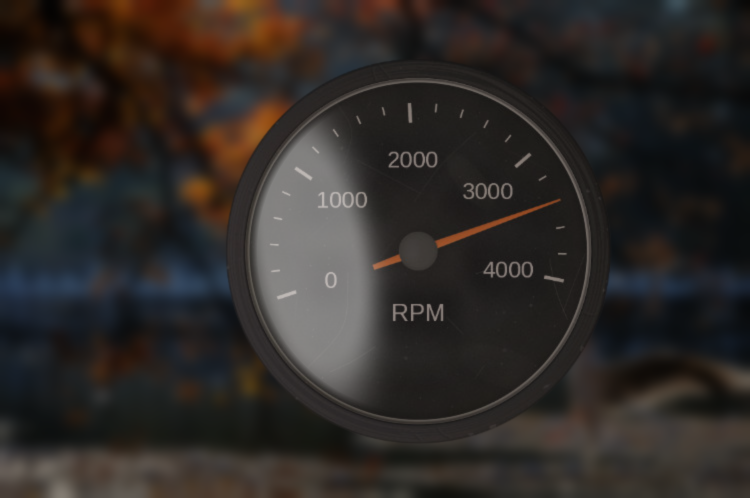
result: 3400 rpm
